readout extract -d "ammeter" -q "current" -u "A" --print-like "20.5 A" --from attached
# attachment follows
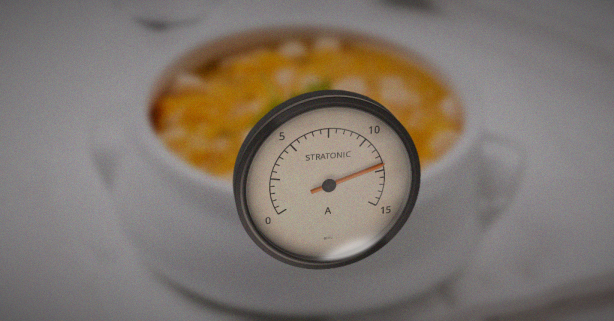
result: 12 A
